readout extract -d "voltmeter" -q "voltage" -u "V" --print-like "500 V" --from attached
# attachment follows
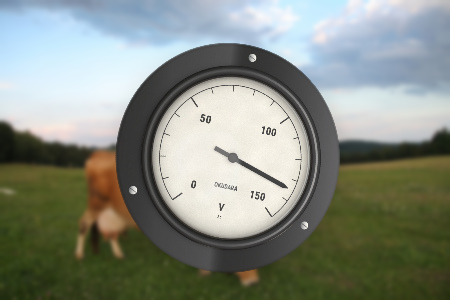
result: 135 V
